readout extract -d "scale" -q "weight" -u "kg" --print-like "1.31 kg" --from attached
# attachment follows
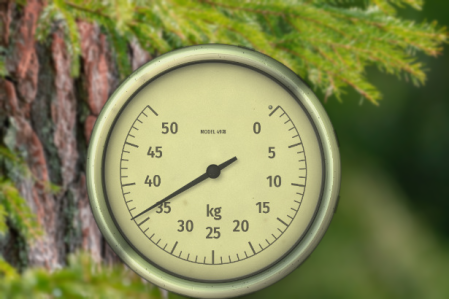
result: 36 kg
